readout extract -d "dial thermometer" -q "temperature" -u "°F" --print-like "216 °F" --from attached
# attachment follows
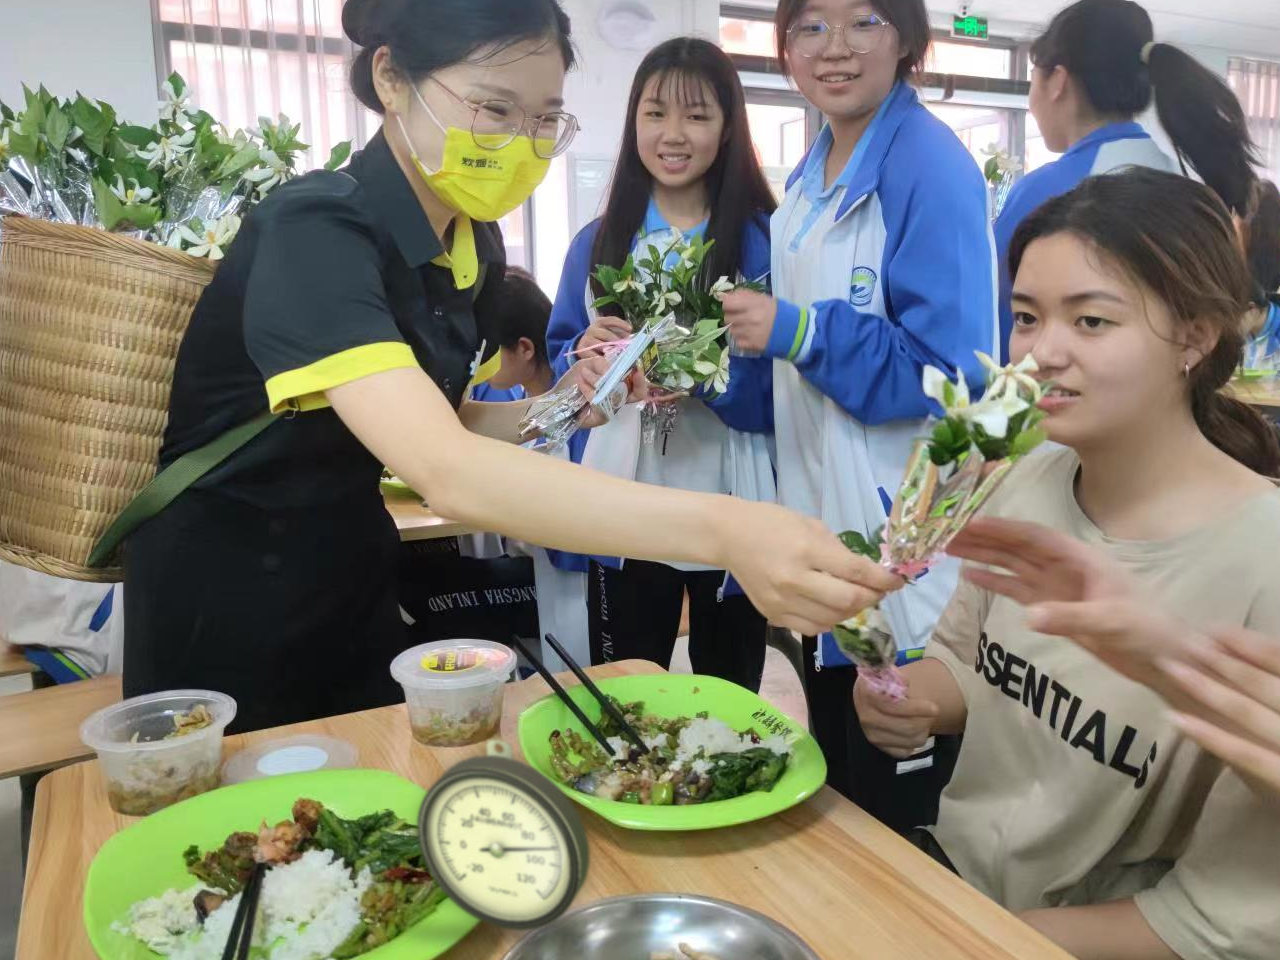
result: 90 °F
